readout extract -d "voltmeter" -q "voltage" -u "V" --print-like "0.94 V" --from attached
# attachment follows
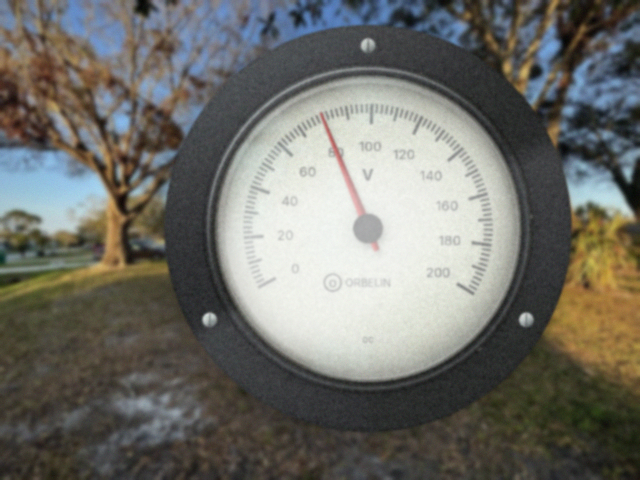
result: 80 V
